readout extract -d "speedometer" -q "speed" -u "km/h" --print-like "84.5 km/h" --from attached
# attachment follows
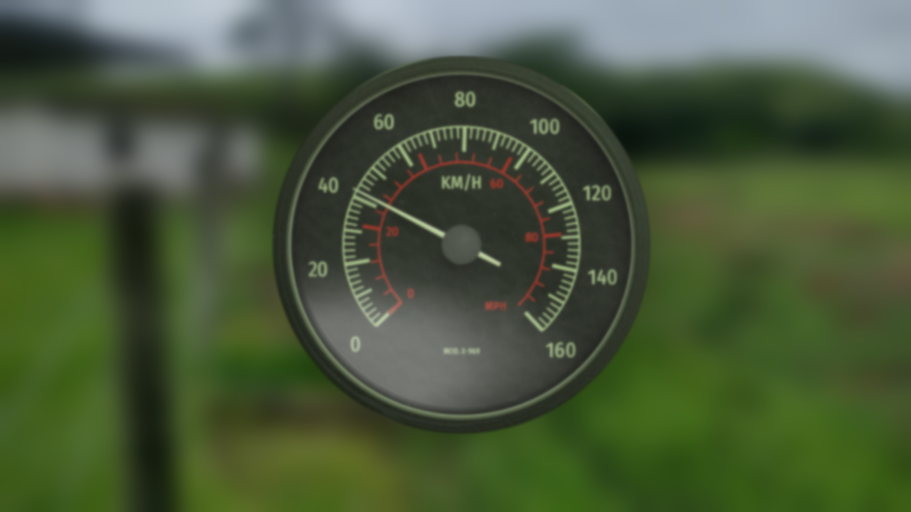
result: 42 km/h
